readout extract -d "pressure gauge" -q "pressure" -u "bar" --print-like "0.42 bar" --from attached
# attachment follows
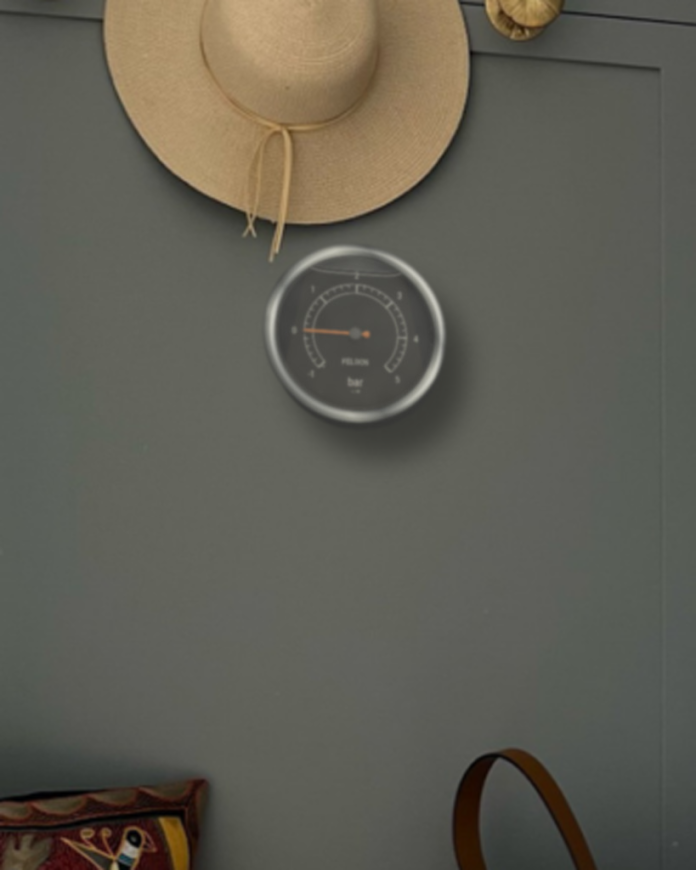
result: 0 bar
